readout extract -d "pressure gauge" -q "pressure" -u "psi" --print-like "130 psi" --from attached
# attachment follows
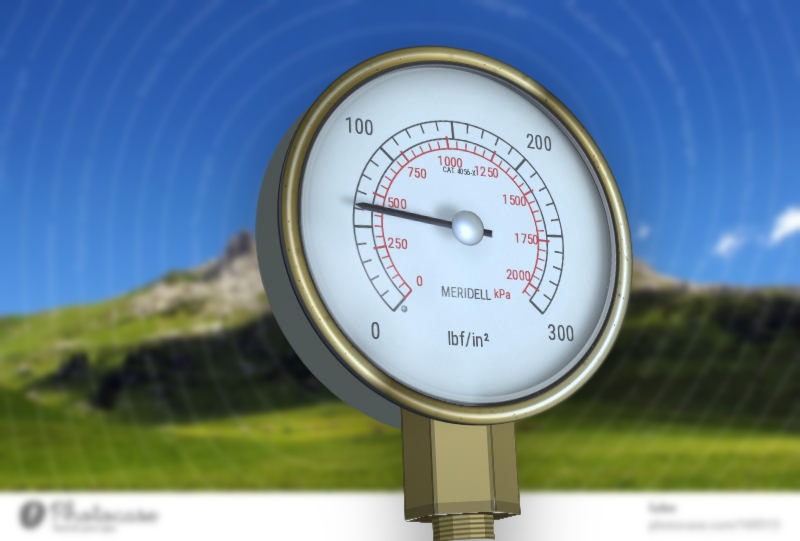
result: 60 psi
